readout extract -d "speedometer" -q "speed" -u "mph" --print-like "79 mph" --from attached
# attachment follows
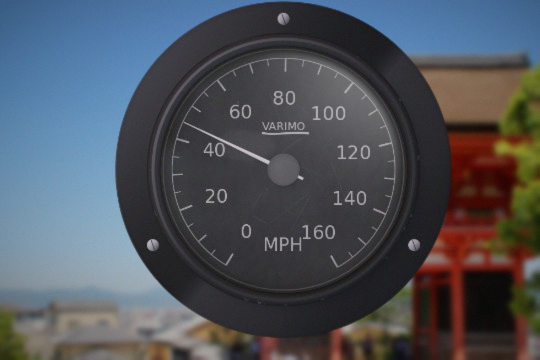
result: 45 mph
